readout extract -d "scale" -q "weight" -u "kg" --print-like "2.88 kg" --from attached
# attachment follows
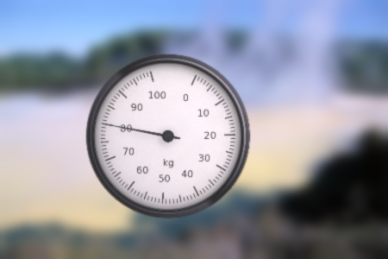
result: 80 kg
